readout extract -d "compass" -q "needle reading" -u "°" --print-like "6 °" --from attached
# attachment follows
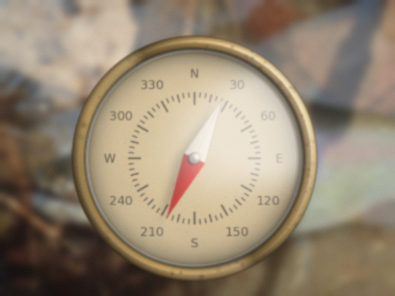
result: 205 °
